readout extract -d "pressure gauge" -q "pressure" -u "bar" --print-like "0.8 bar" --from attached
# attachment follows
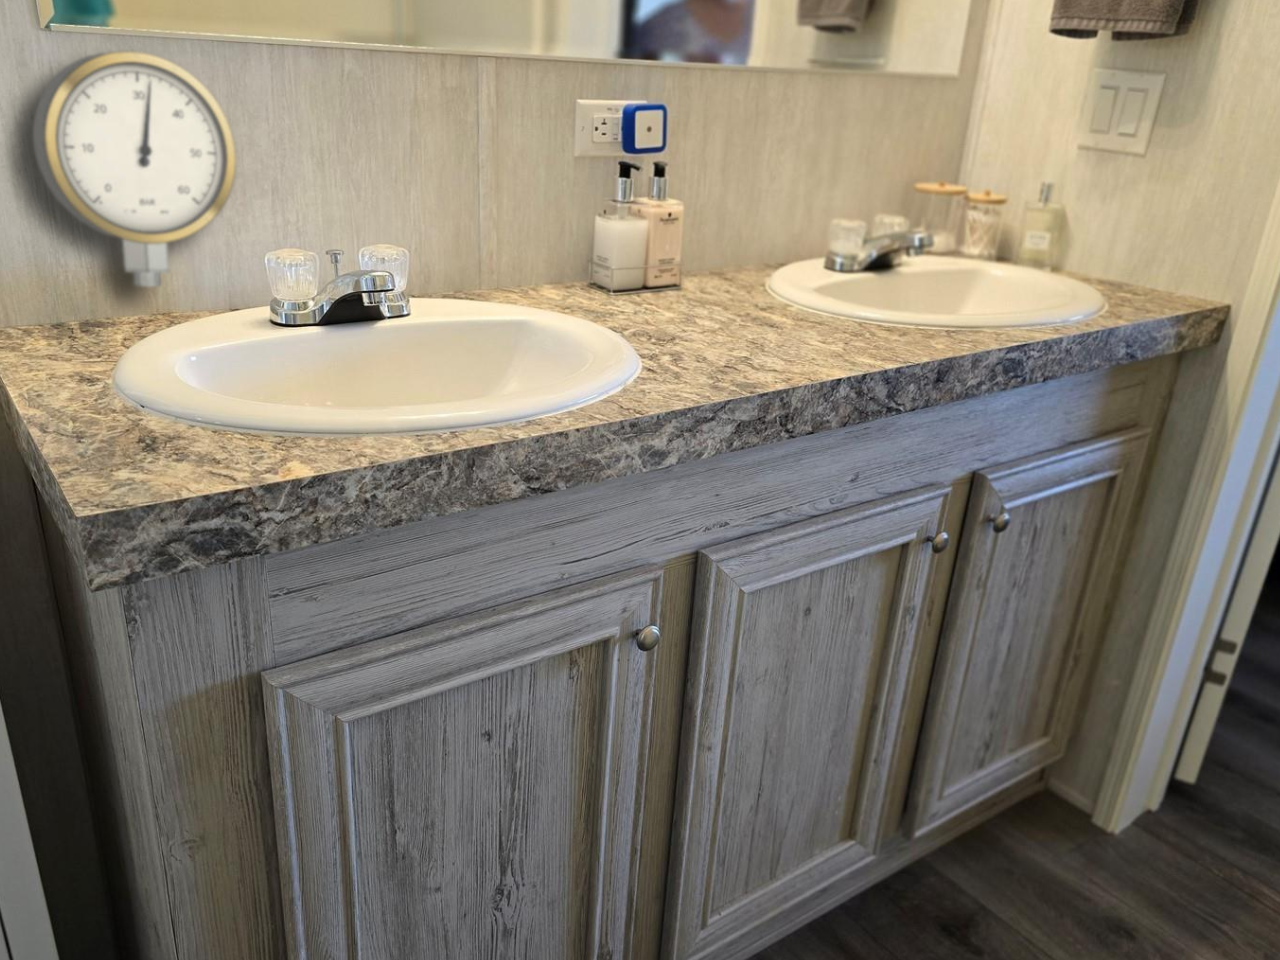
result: 32 bar
